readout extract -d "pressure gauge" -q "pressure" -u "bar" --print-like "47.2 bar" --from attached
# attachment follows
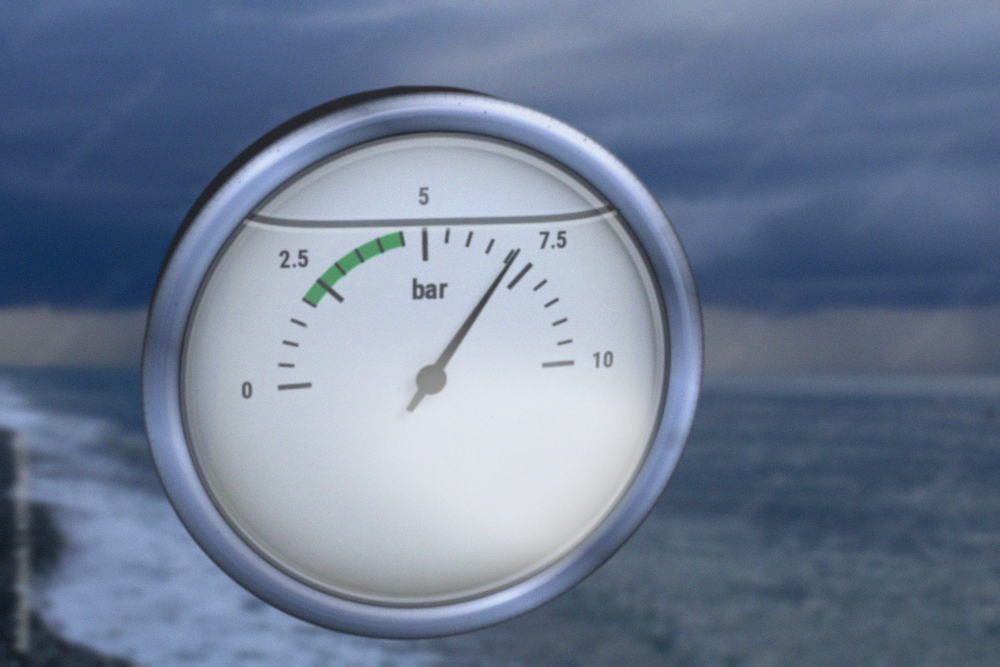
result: 7 bar
